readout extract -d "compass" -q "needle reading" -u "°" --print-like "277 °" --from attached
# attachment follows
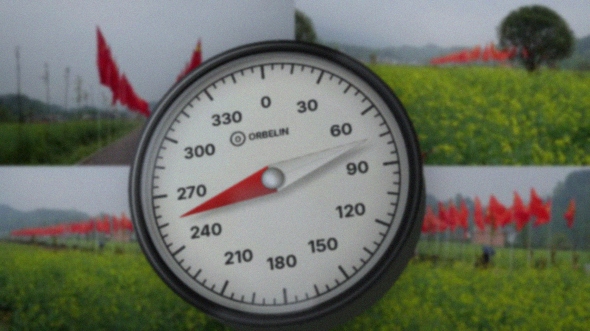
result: 255 °
